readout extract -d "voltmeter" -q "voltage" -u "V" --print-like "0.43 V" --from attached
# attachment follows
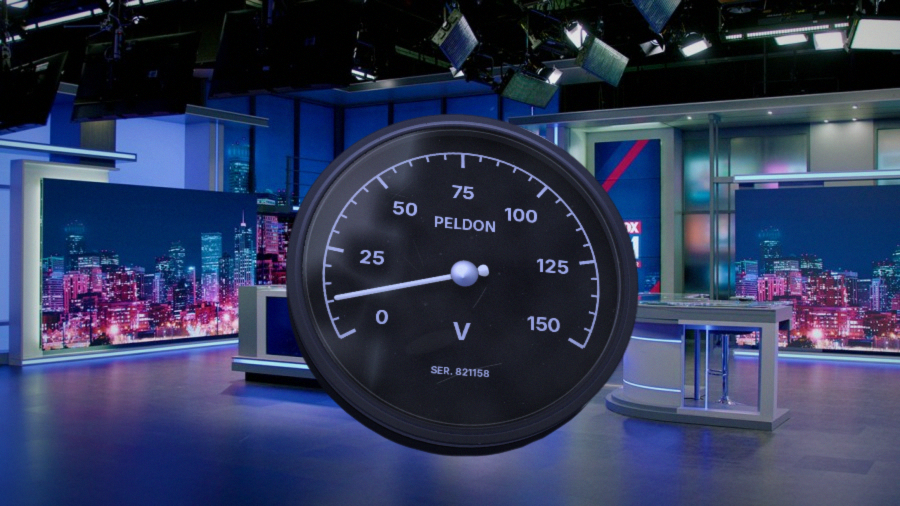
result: 10 V
